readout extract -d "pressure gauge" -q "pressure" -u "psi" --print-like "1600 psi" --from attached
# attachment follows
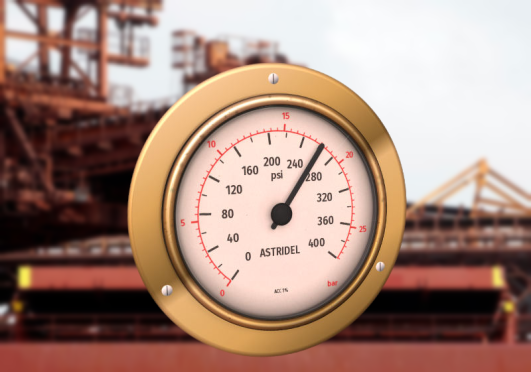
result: 260 psi
